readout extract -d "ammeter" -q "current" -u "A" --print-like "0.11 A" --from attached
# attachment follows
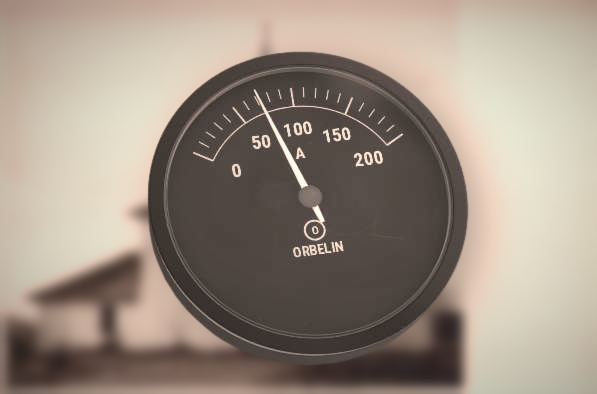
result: 70 A
